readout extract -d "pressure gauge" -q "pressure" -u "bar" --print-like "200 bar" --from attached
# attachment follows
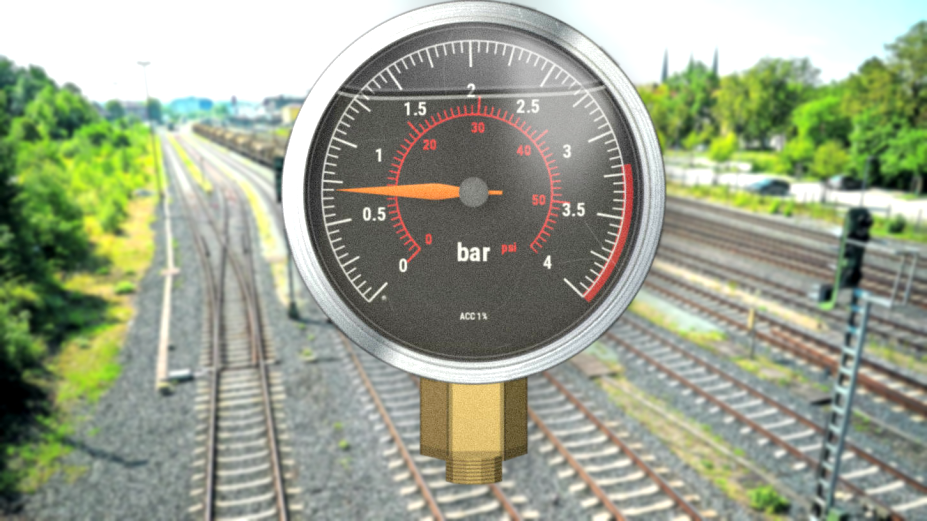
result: 0.7 bar
